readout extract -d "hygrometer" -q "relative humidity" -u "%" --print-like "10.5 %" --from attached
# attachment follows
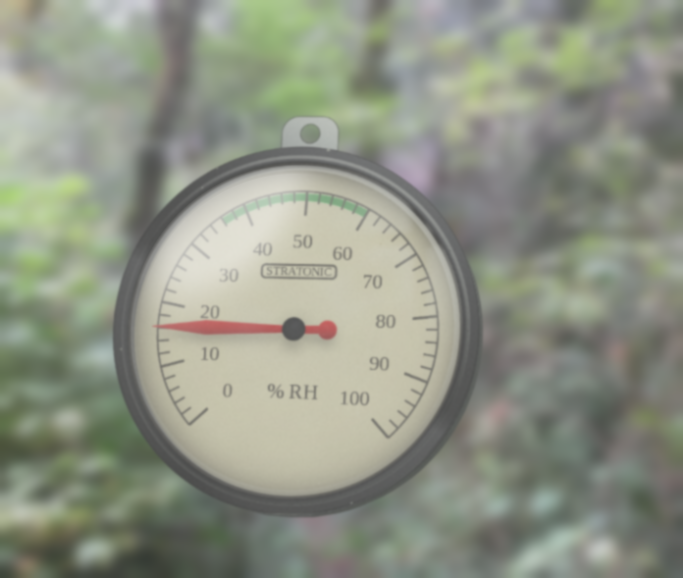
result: 16 %
